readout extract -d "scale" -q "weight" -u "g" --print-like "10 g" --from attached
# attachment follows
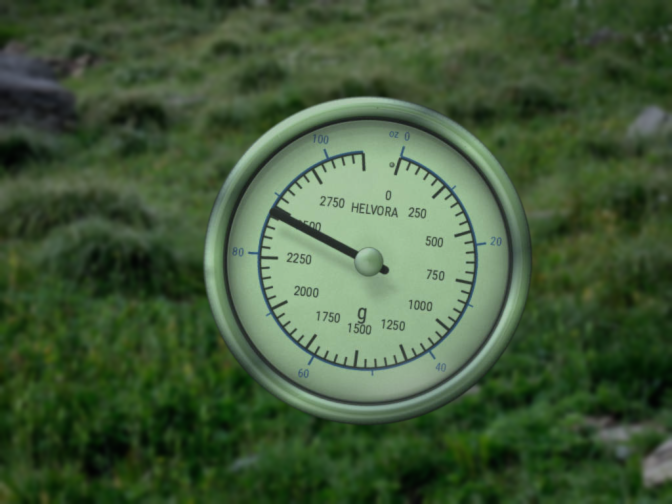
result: 2475 g
